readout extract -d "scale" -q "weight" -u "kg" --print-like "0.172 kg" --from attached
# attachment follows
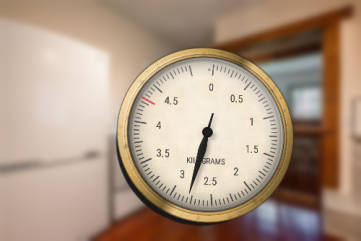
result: 2.8 kg
